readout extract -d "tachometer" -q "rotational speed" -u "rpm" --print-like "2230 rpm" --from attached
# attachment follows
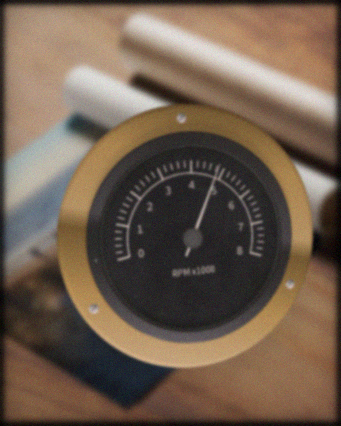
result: 4800 rpm
